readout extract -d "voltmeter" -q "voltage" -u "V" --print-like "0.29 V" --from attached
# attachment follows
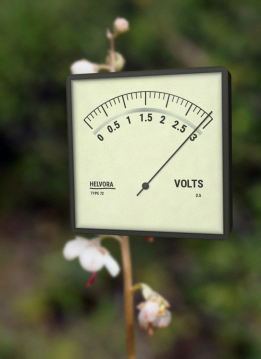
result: 2.9 V
